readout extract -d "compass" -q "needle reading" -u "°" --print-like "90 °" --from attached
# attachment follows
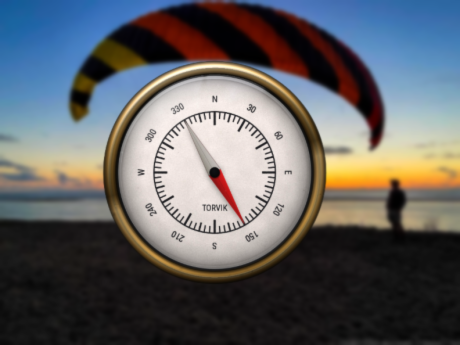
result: 150 °
